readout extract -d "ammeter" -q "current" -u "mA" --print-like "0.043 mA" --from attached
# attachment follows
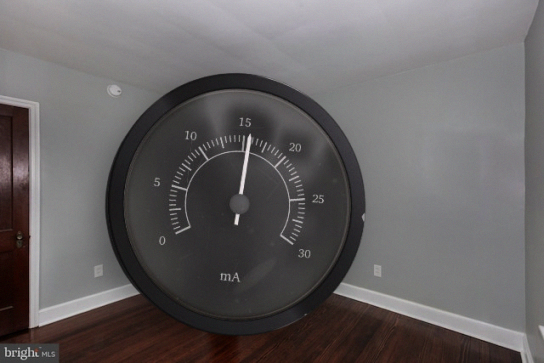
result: 15.5 mA
